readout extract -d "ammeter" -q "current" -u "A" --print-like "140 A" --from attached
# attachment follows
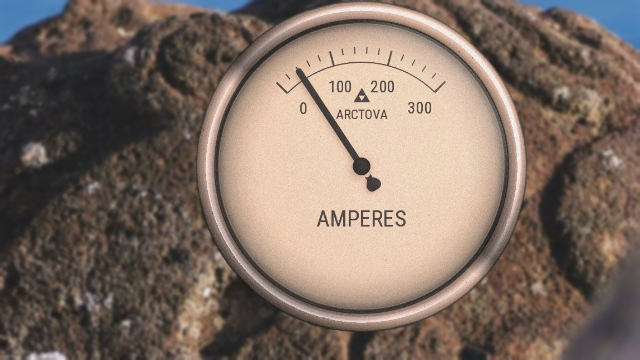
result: 40 A
